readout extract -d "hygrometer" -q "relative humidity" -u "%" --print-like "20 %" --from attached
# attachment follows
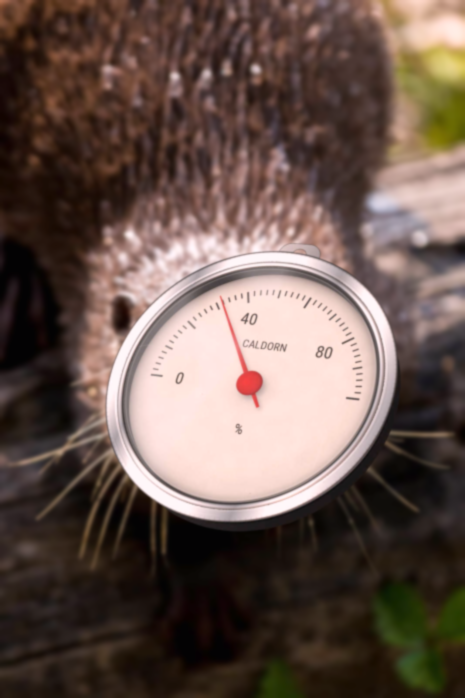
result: 32 %
